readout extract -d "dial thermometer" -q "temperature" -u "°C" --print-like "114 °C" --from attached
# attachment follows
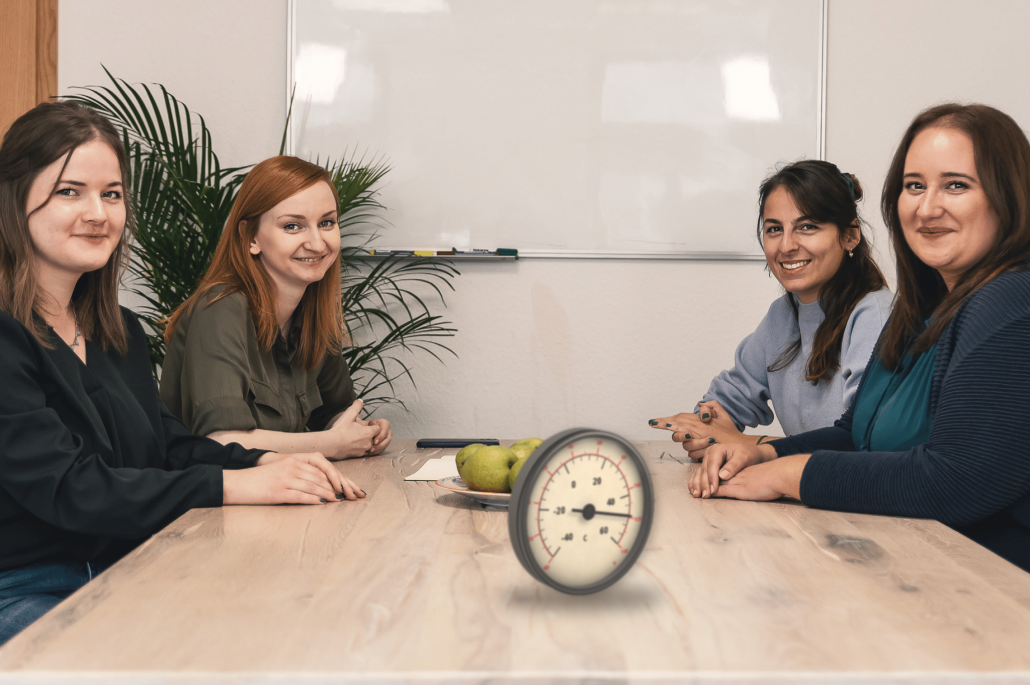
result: 48 °C
